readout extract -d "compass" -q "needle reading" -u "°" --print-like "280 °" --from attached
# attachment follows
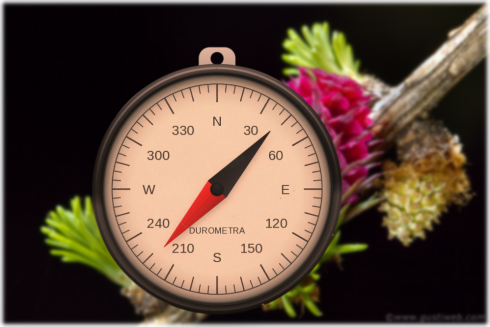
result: 222.5 °
